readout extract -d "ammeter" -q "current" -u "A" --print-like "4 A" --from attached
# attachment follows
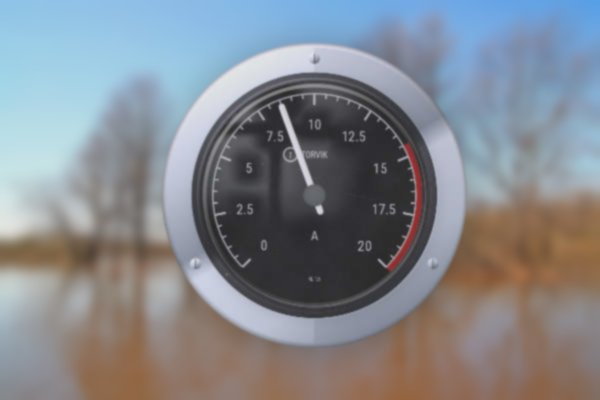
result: 8.5 A
